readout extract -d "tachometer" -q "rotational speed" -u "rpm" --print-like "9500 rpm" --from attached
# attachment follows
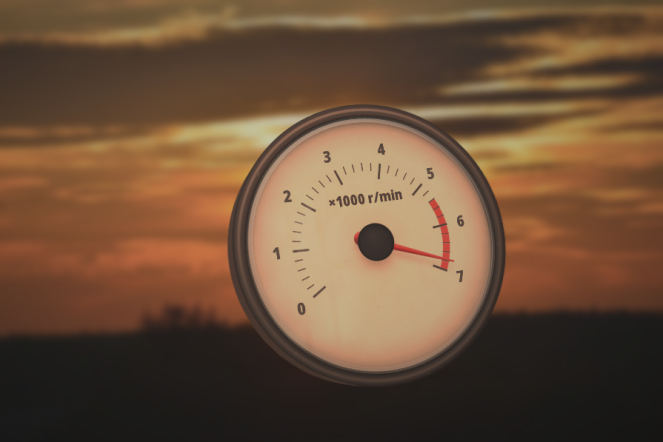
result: 6800 rpm
